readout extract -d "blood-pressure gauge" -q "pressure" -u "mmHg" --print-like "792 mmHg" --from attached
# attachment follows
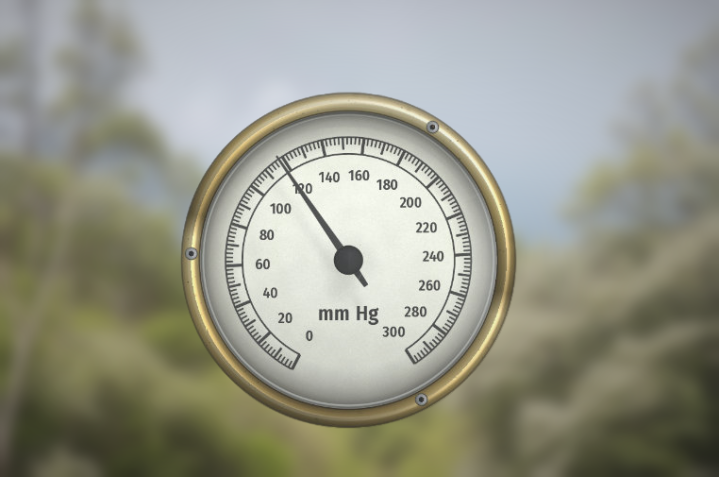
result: 118 mmHg
